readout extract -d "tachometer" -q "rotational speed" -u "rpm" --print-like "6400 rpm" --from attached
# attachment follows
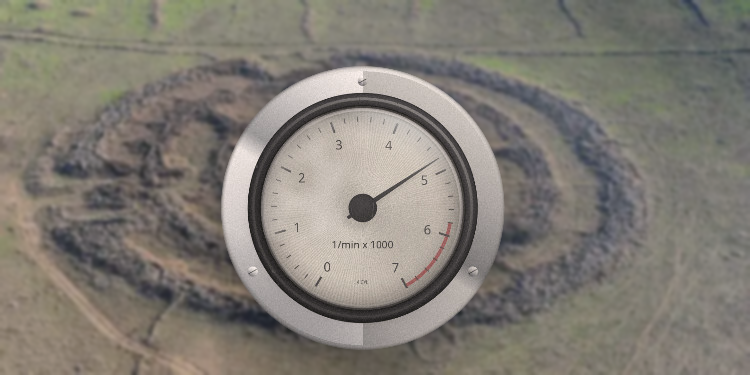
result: 4800 rpm
